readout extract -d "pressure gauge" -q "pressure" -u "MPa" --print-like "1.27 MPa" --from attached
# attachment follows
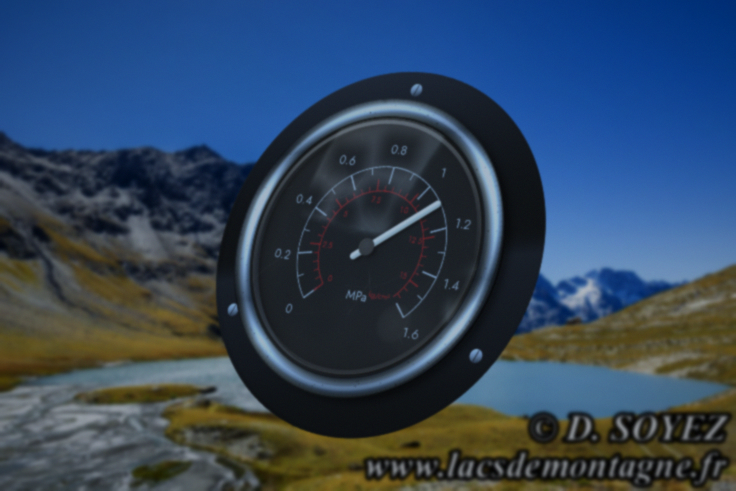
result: 1.1 MPa
